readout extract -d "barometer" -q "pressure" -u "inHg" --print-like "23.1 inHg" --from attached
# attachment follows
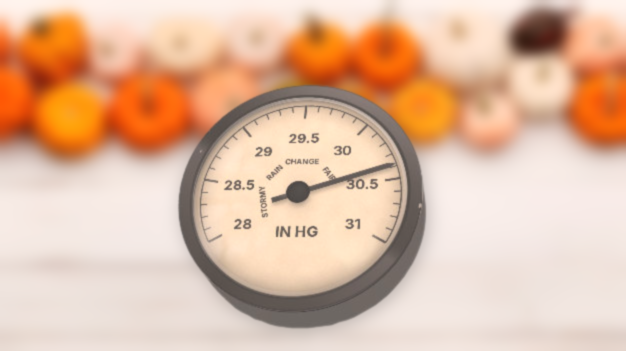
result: 30.4 inHg
